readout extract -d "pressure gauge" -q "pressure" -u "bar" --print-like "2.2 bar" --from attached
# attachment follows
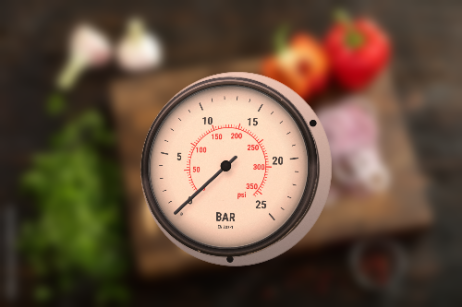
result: 0 bar
